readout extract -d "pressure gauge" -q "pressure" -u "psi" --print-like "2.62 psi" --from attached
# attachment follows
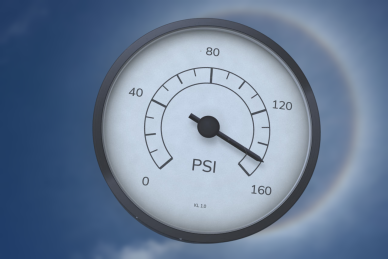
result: 150 psi
